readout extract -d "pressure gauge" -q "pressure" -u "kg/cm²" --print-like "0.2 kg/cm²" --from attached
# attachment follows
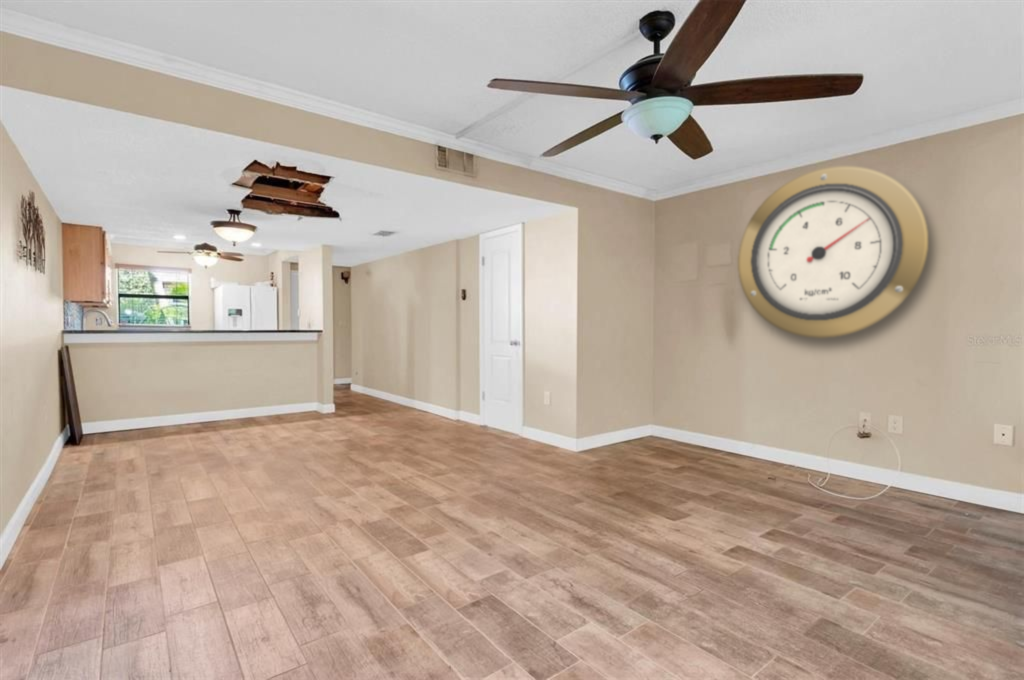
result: 7 kg/cm²
